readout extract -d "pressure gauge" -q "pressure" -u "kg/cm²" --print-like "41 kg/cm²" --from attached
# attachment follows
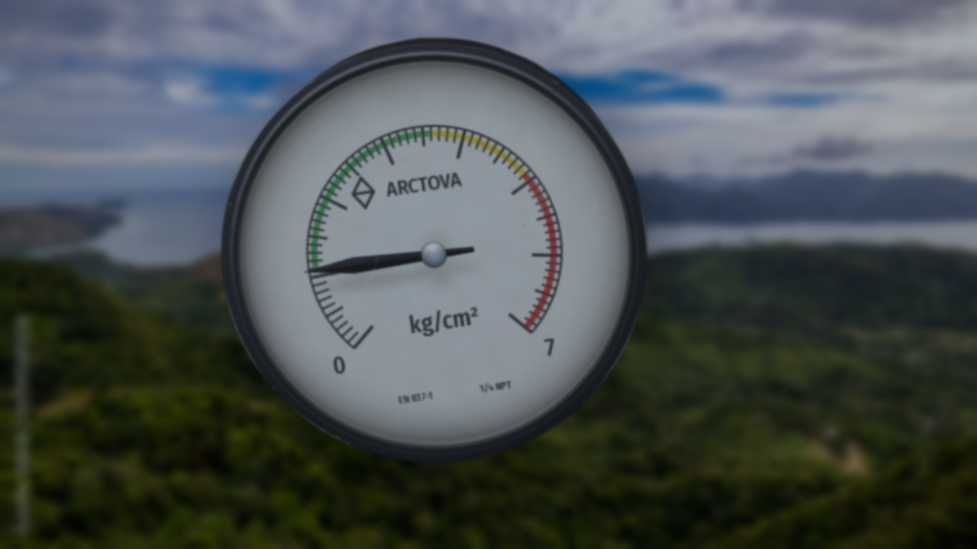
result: 1.1 kg/cm²
